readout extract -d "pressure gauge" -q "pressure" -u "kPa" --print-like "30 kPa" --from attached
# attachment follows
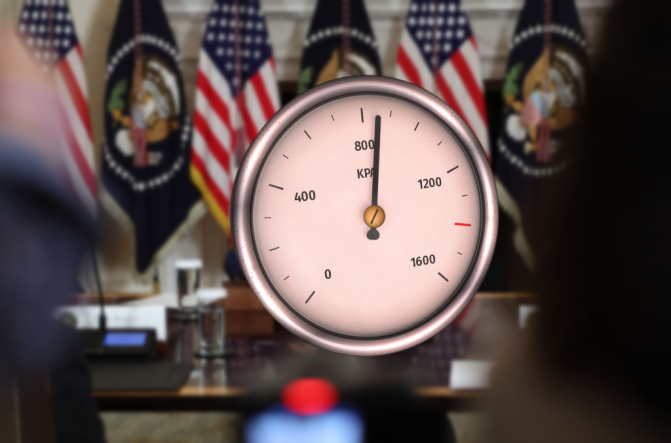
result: 850 kPa
